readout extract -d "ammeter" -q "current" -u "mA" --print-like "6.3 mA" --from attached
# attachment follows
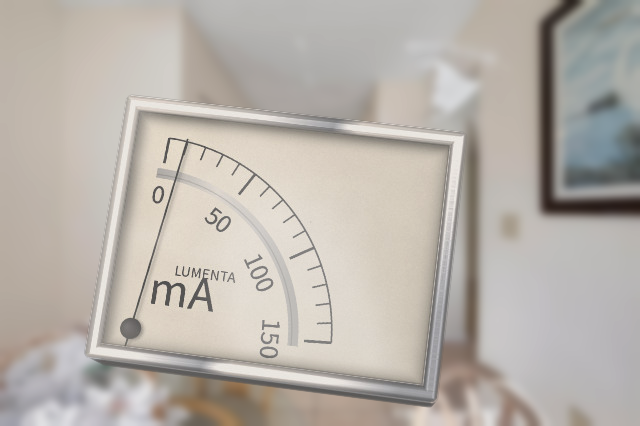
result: 10 mA
